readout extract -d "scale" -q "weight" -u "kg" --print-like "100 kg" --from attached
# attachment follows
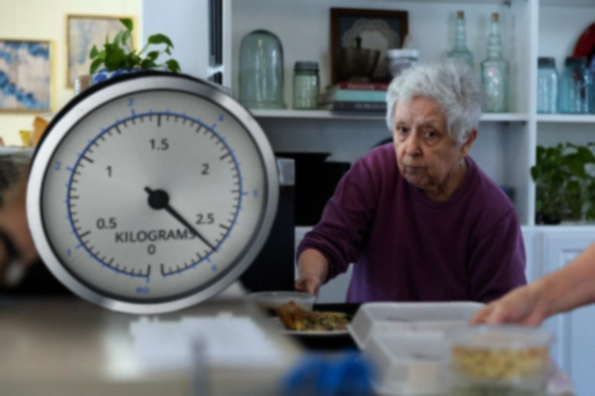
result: 2.65 kg
